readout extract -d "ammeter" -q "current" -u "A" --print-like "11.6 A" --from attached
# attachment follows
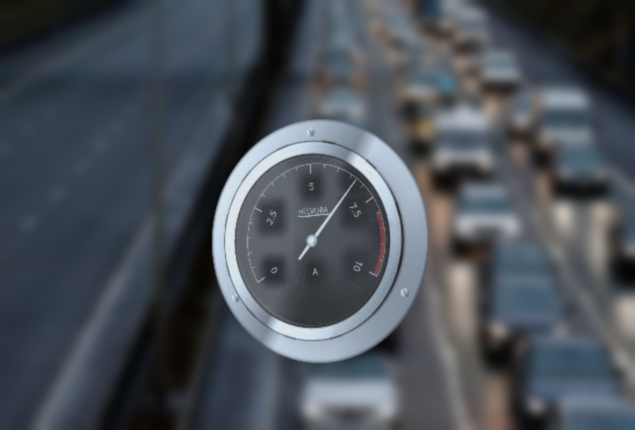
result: 6.75 A
